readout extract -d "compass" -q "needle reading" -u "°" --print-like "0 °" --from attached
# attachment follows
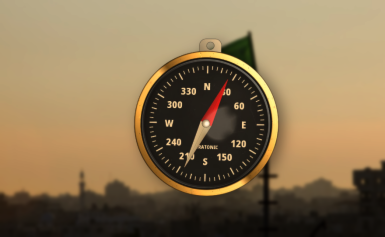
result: 25 °
